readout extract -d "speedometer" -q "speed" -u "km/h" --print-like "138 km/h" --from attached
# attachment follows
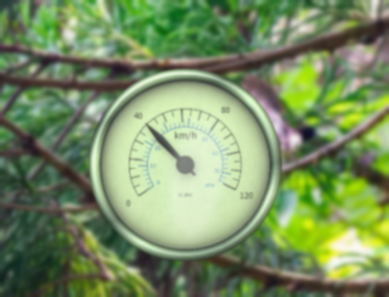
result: 40 km/h
